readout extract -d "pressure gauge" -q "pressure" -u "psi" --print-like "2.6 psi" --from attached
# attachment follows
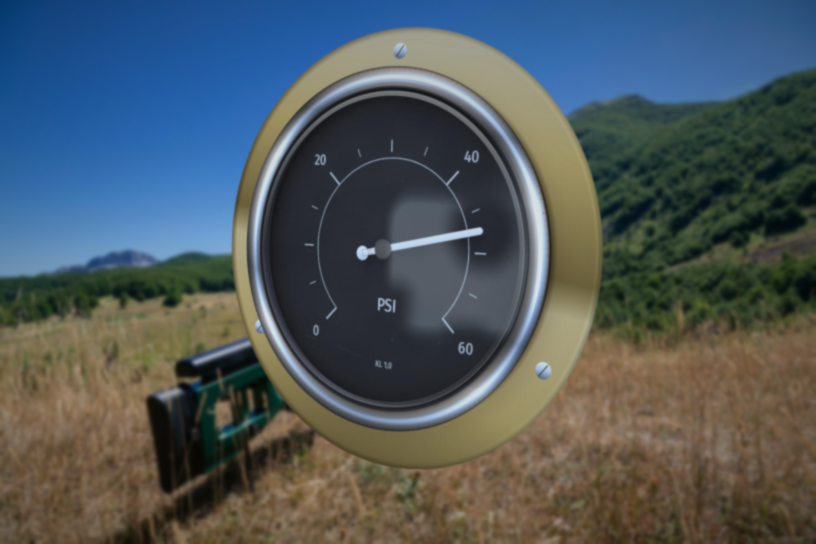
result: 47.5 psi
